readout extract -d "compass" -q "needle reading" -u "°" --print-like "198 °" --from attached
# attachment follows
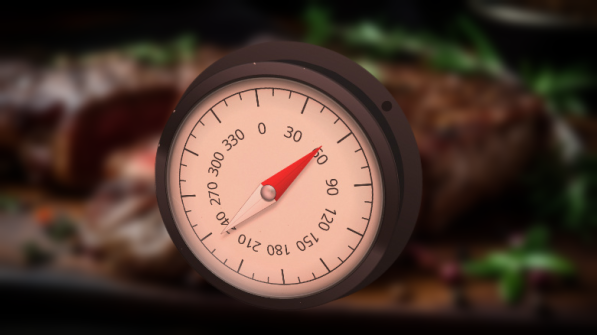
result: 55 °
